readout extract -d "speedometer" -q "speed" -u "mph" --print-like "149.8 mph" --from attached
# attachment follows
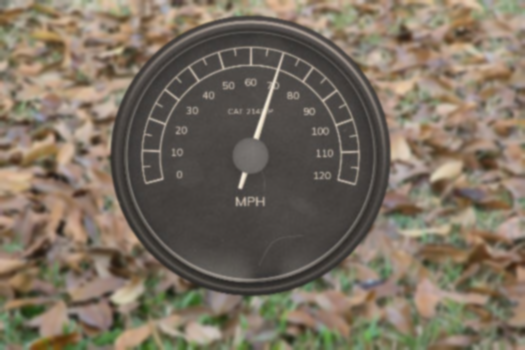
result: 70 mph
